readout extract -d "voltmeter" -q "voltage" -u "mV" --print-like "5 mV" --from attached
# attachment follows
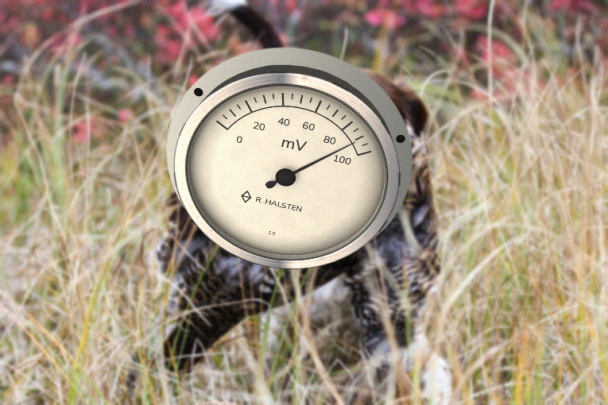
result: 90 mV
